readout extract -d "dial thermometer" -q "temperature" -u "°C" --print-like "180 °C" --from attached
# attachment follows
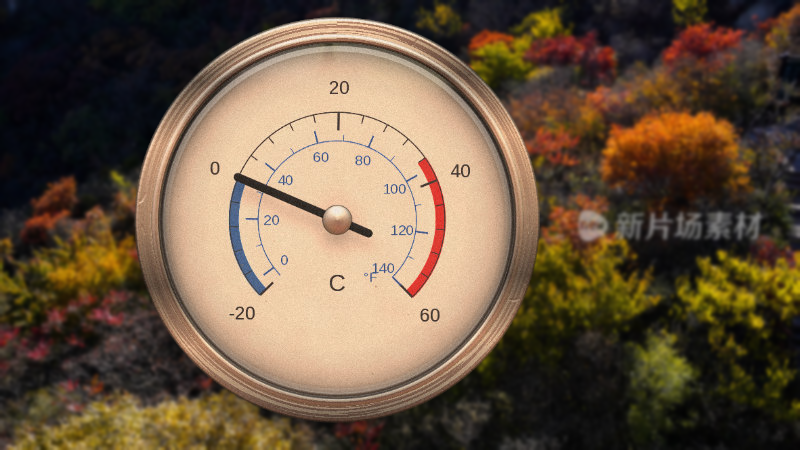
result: 0 °C
